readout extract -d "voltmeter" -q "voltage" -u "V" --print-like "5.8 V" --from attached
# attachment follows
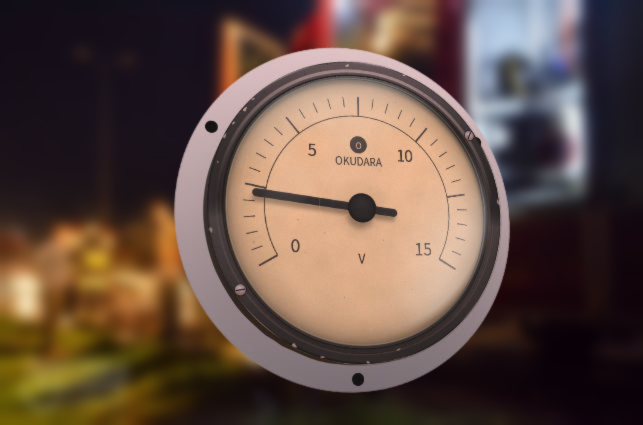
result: 2.25 V
